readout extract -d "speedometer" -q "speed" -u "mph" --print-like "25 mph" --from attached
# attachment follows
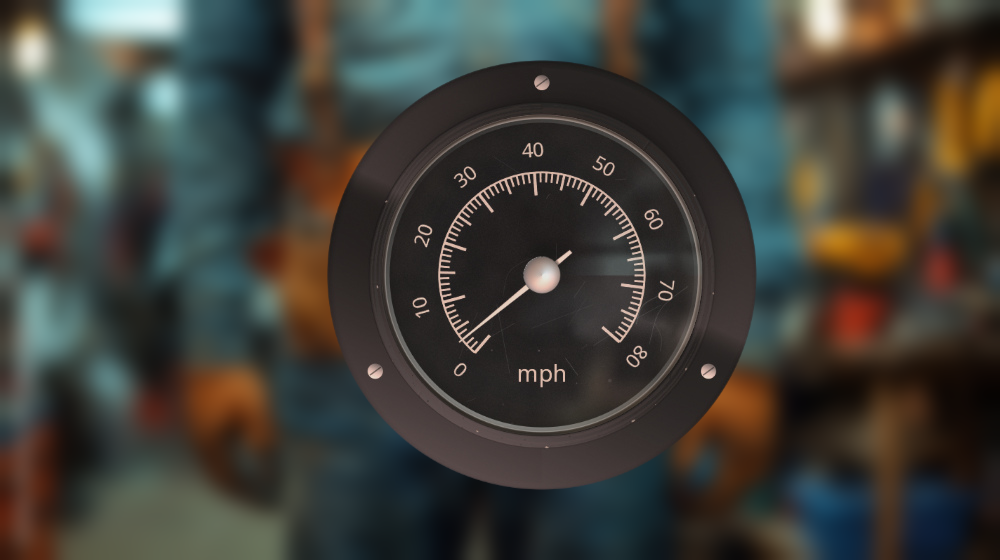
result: 3 mph
